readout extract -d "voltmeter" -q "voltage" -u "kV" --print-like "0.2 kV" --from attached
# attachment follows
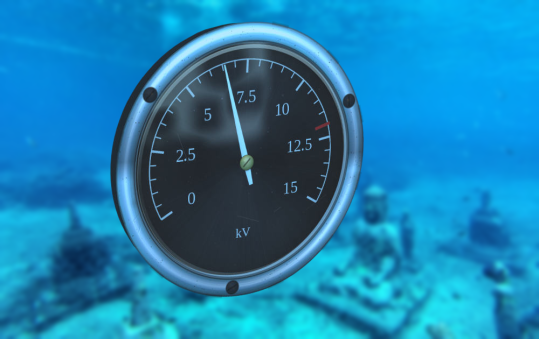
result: 6.5 kV
